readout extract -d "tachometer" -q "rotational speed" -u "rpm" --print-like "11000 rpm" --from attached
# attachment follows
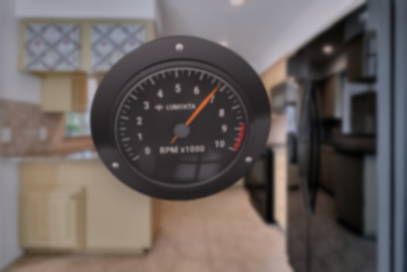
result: 6750 rpm
